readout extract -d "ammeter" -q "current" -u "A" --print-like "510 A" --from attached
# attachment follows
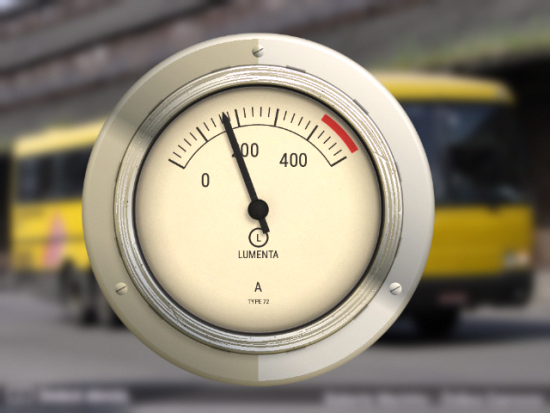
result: 170 A
